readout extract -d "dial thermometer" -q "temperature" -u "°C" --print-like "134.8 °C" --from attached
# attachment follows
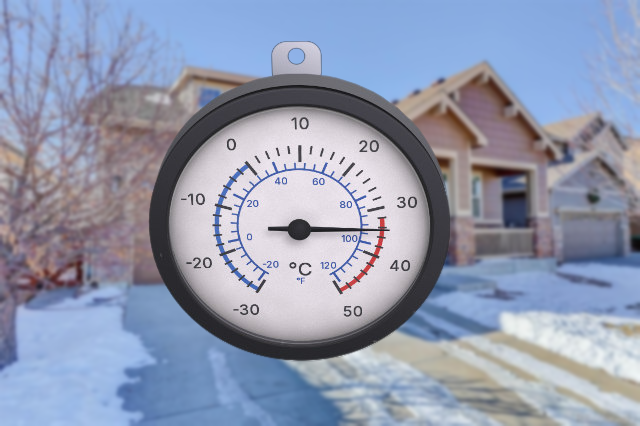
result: 34 °C
